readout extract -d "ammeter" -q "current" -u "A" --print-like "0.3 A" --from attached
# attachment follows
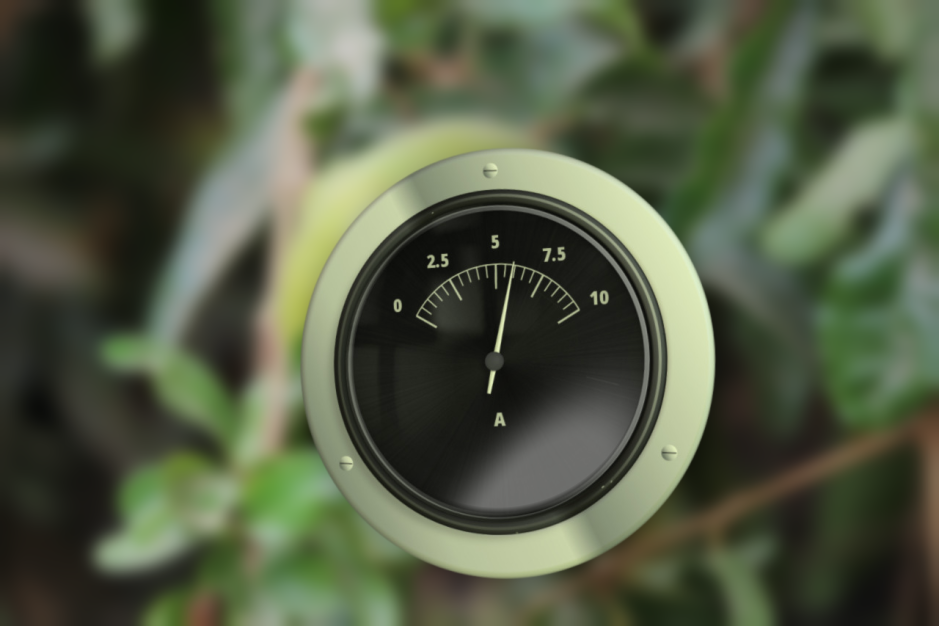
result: 6 A
